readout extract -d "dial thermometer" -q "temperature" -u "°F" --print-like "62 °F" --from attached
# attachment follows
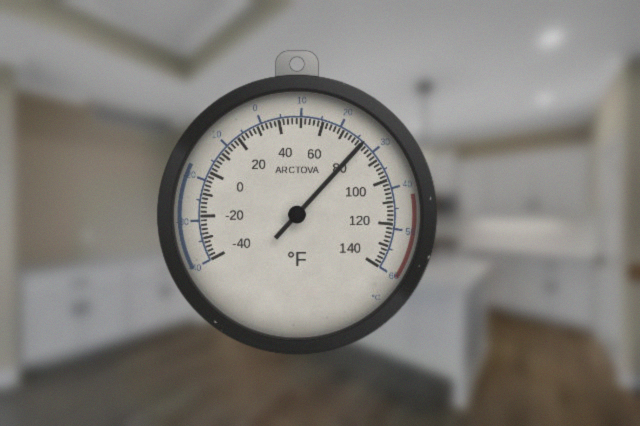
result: 80 °F
